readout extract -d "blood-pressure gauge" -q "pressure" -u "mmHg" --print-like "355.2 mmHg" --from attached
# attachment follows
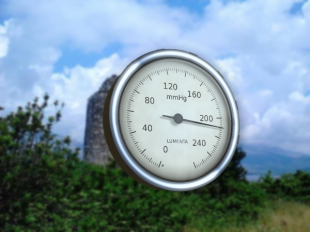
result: 210 mmHg
